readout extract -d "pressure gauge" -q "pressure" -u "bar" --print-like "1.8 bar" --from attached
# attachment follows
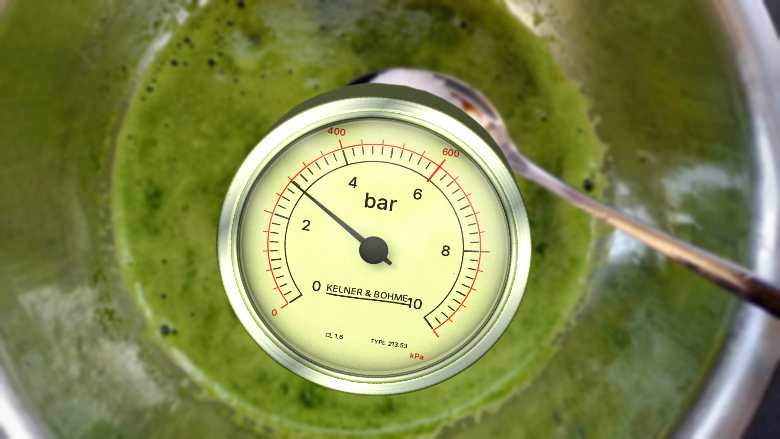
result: 2.8 bar
